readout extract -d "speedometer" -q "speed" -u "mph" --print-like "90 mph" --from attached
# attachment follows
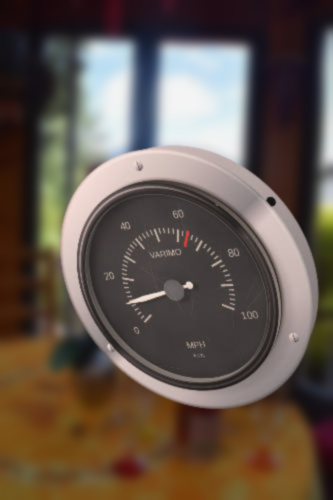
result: 10 mph
